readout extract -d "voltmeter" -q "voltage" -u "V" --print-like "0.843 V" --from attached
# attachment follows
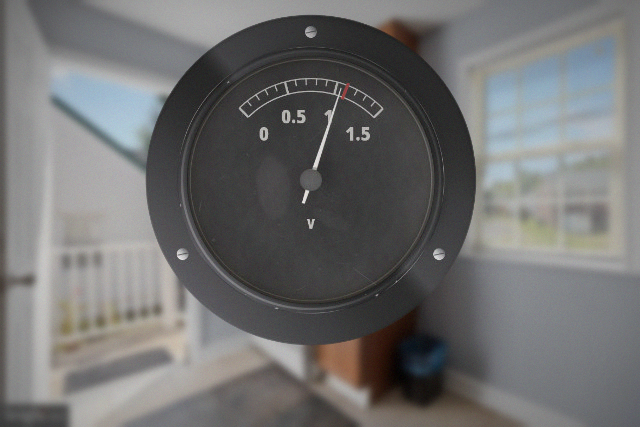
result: 1.05 V
